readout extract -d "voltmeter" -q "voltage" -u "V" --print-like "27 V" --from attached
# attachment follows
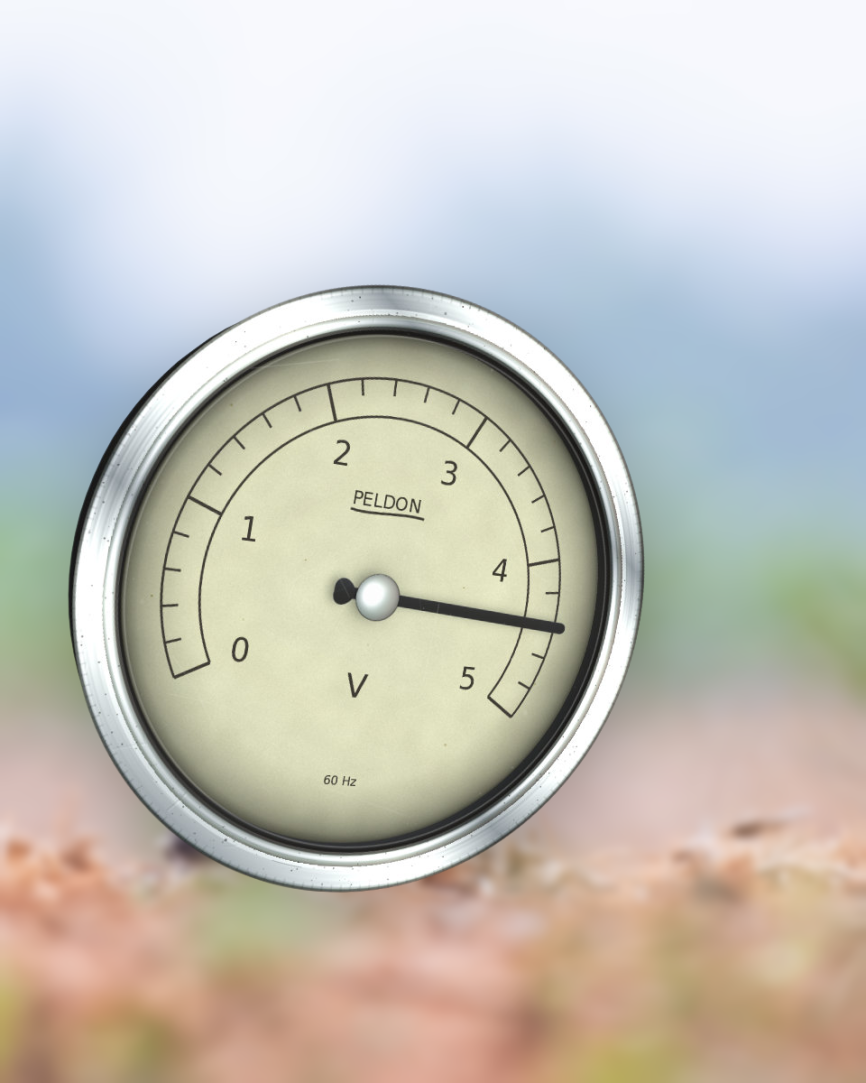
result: 4.4 V
